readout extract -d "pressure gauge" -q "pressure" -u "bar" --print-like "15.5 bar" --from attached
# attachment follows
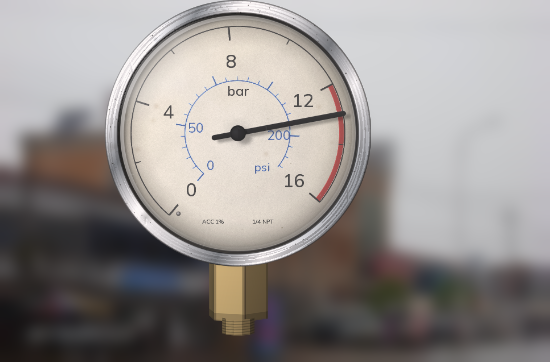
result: 13 bar
